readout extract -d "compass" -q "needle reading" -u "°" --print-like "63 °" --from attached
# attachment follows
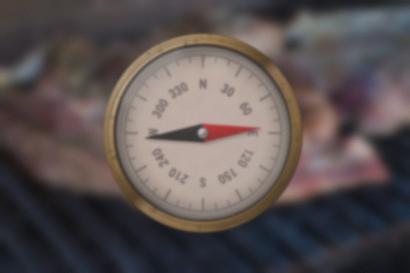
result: 85 °
